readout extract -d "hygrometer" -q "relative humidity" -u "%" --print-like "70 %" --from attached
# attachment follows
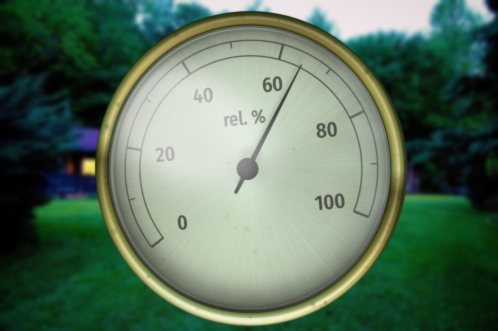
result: 65 %
